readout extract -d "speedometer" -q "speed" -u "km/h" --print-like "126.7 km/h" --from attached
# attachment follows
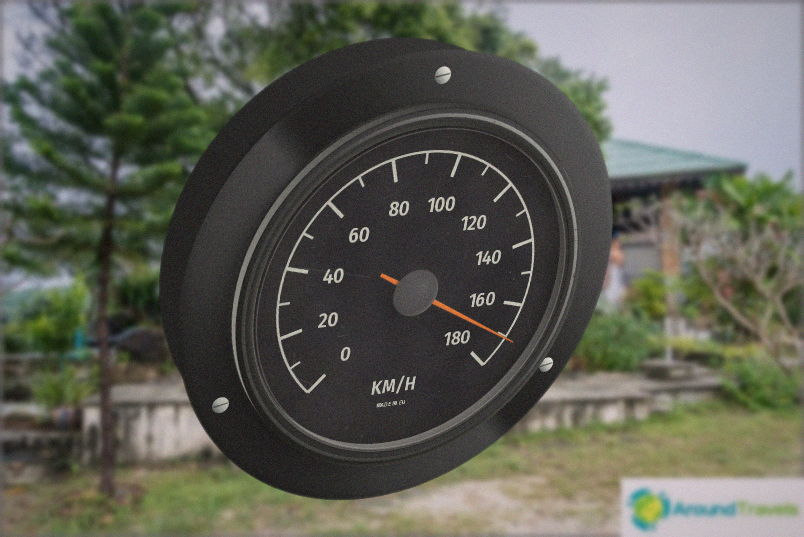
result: 170 km/h
